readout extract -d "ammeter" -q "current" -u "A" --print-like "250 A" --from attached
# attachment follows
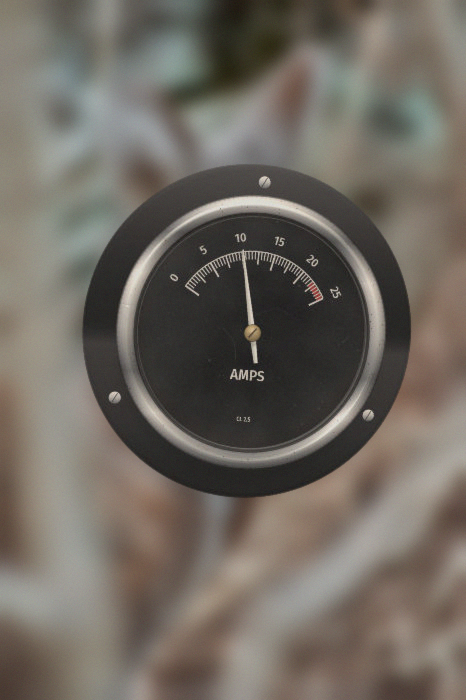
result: 10 A
